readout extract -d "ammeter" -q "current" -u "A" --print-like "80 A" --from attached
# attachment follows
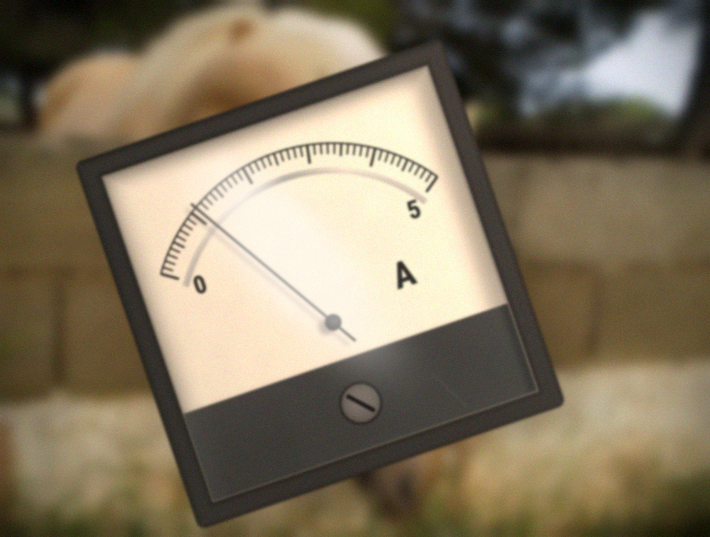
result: 1.1 A
